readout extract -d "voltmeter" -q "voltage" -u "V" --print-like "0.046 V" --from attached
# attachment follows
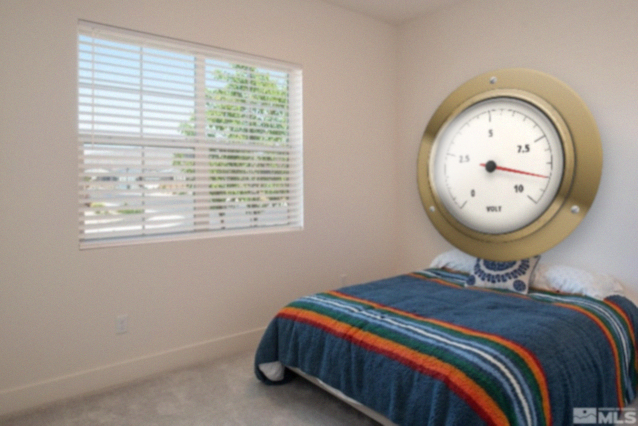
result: 9 V
